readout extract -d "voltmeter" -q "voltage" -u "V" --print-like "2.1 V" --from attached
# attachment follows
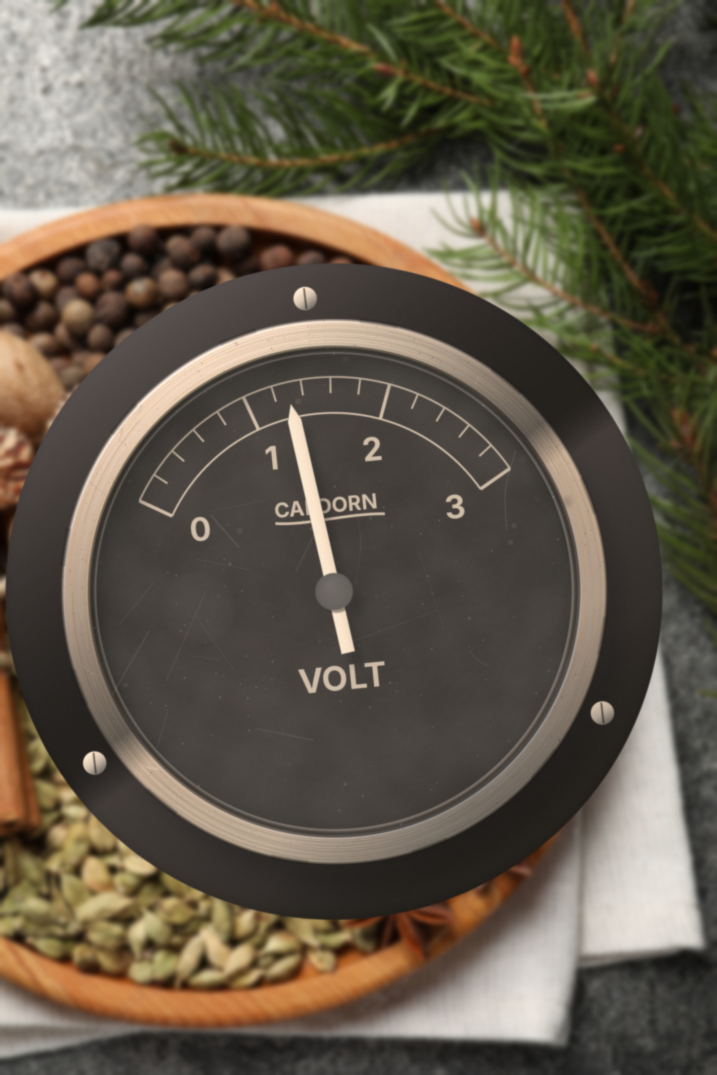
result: 1.3 V
